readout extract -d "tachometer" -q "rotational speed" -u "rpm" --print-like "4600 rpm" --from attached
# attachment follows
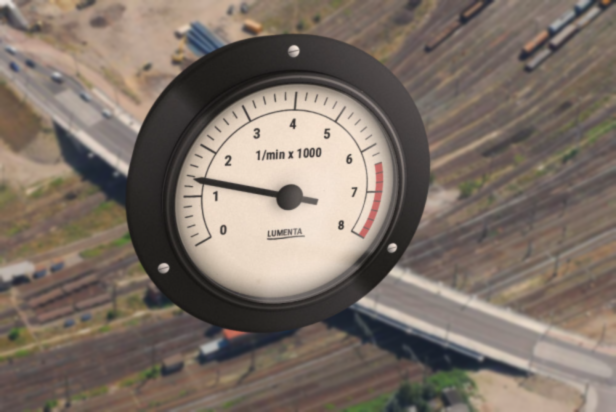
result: 1400 rpm
